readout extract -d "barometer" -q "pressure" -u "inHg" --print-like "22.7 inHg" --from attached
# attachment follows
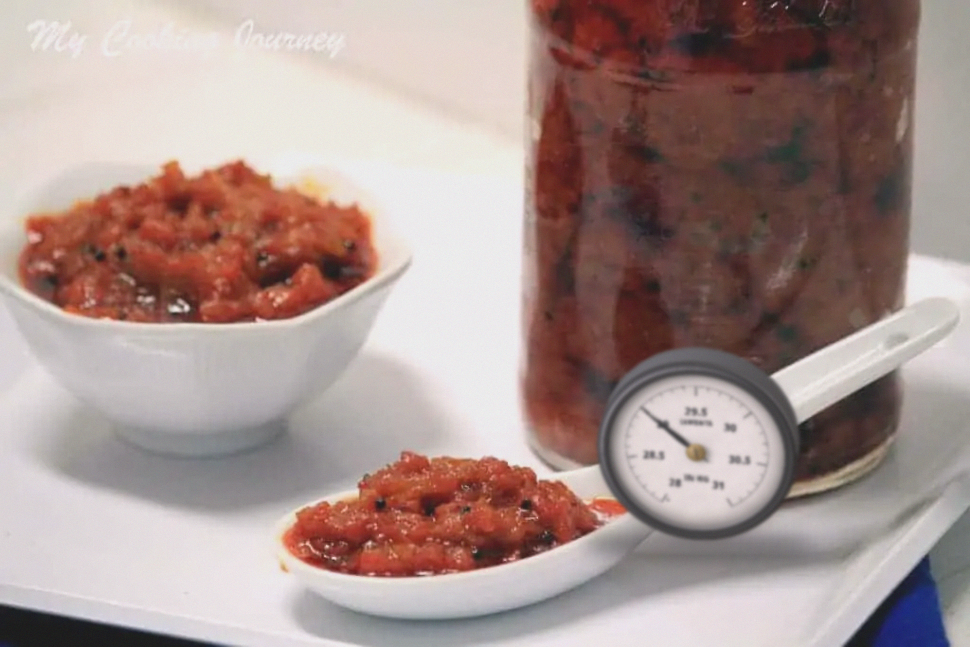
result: 29 inHg
